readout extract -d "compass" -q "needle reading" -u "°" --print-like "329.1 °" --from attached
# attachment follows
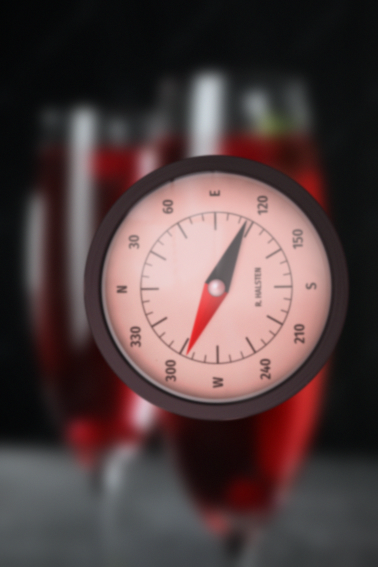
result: 295 °
